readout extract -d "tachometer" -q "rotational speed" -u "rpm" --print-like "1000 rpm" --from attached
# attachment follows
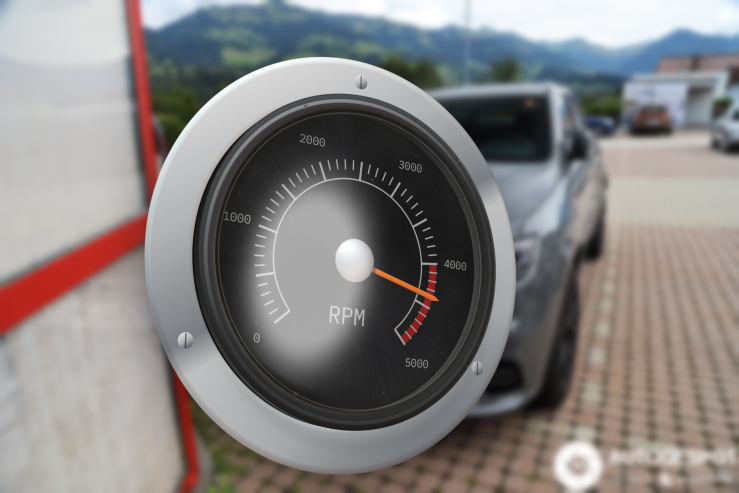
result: 4400 rpm
